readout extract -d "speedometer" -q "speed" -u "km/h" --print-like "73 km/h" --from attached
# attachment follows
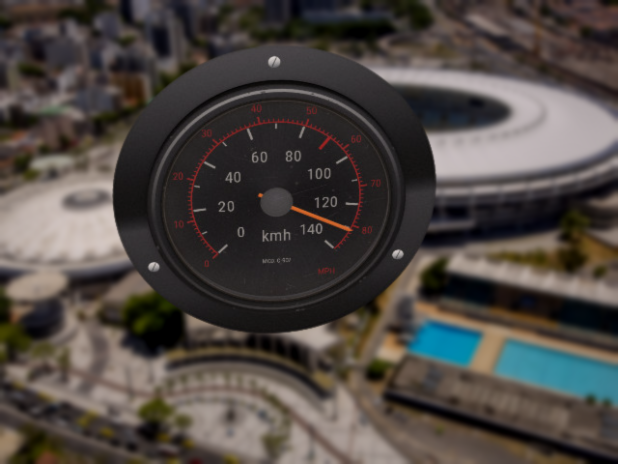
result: 130 km/h
